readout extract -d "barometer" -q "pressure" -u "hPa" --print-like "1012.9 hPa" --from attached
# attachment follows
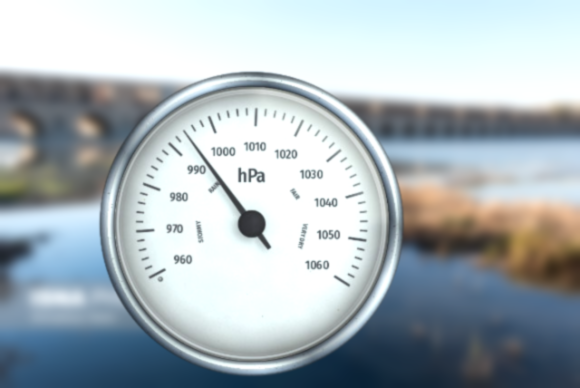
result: 994 hPa
